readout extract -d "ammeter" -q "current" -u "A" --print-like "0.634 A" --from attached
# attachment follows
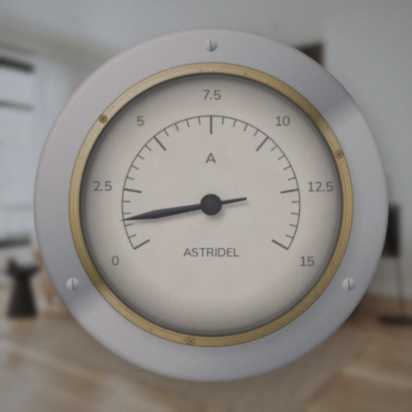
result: 1.25 A
